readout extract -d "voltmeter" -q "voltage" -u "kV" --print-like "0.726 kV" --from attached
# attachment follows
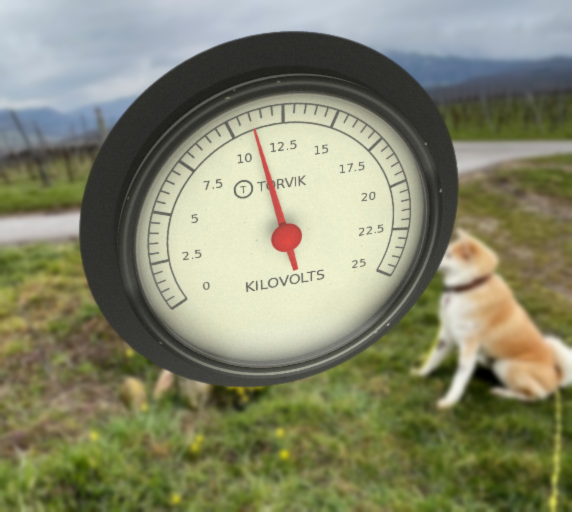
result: 11 kV
